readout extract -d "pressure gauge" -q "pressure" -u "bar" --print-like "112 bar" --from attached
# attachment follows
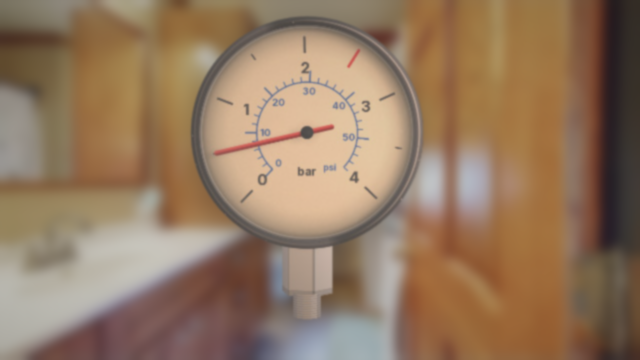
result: 0.5 bar
